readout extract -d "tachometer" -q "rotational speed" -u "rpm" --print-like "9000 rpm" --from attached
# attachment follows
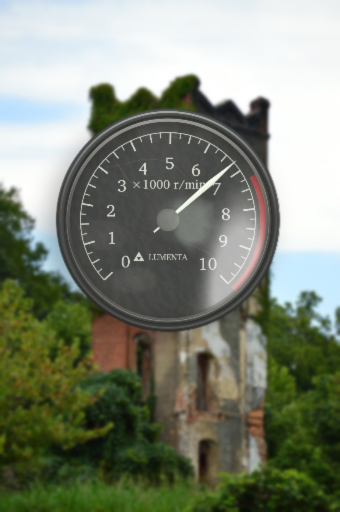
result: 6750 rpm
